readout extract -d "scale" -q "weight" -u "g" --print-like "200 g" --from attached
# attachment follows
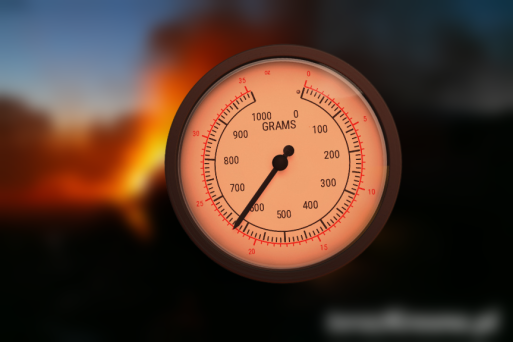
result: 620 g
